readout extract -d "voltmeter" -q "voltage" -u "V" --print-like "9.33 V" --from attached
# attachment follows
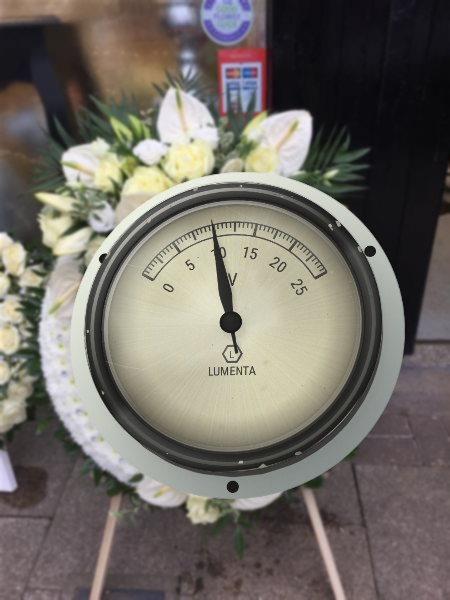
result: 10 V
